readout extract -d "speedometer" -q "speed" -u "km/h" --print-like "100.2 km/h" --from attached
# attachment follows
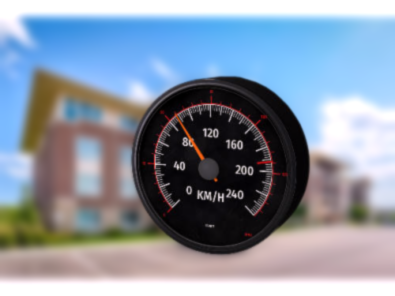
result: 90 km/h
